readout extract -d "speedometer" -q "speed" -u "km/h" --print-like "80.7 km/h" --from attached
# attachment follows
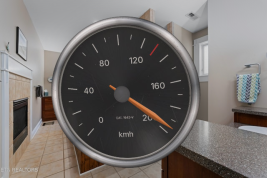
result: 195 km/h
